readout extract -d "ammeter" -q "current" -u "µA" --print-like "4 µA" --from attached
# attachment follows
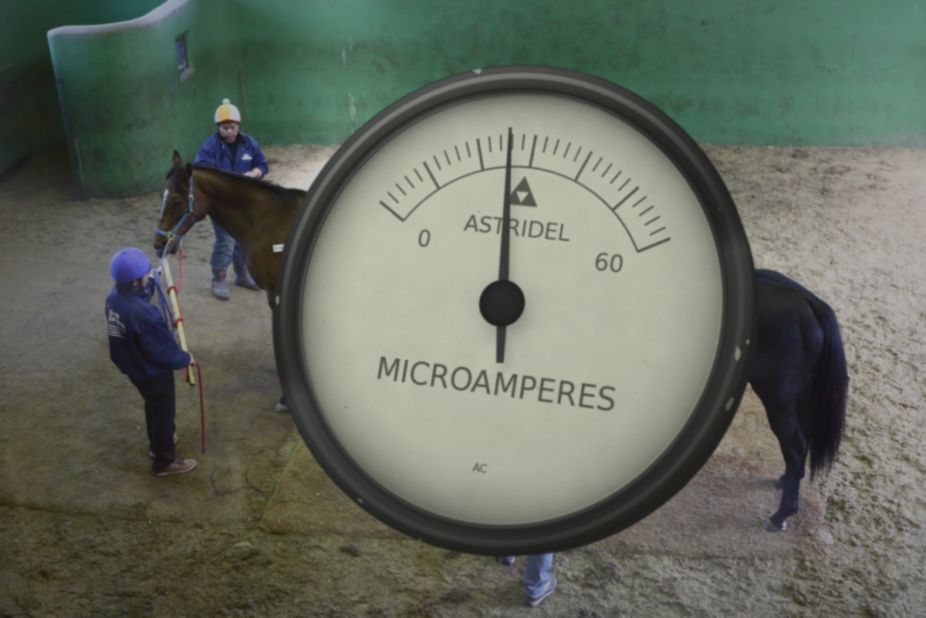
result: 26 µA
